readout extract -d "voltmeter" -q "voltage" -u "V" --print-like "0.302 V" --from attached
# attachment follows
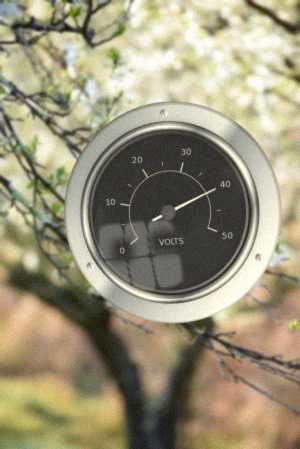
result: 40 V
